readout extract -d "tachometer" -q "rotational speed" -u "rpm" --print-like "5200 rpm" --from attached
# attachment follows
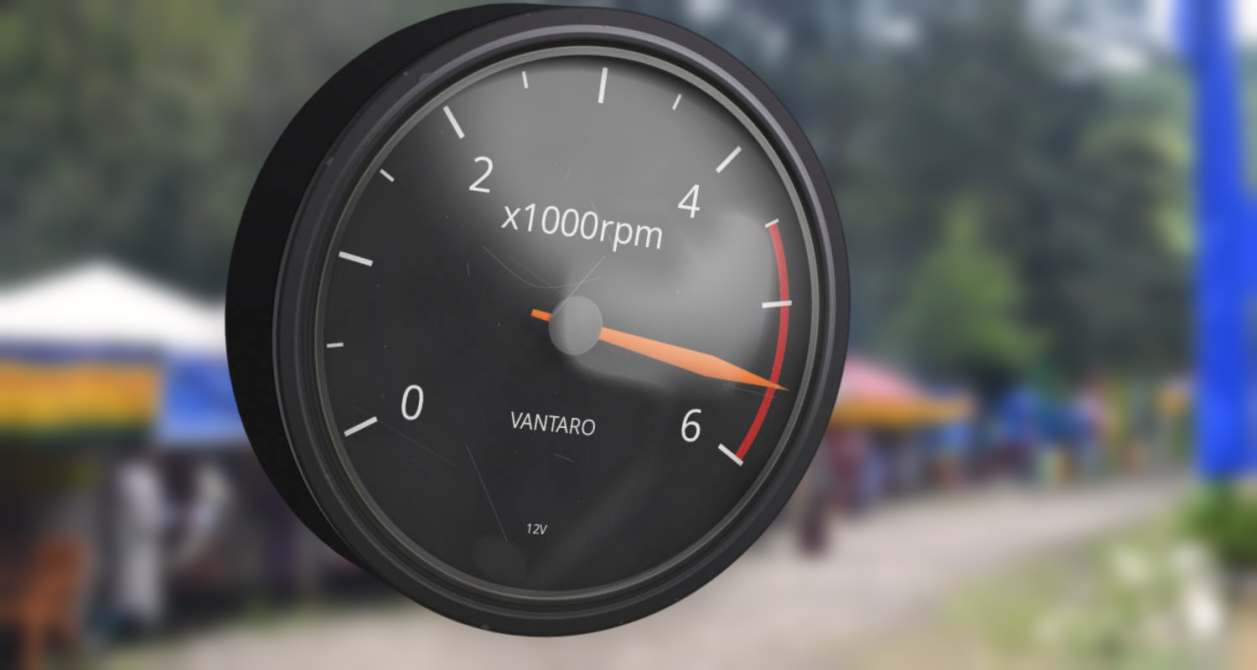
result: 5500 rpm
